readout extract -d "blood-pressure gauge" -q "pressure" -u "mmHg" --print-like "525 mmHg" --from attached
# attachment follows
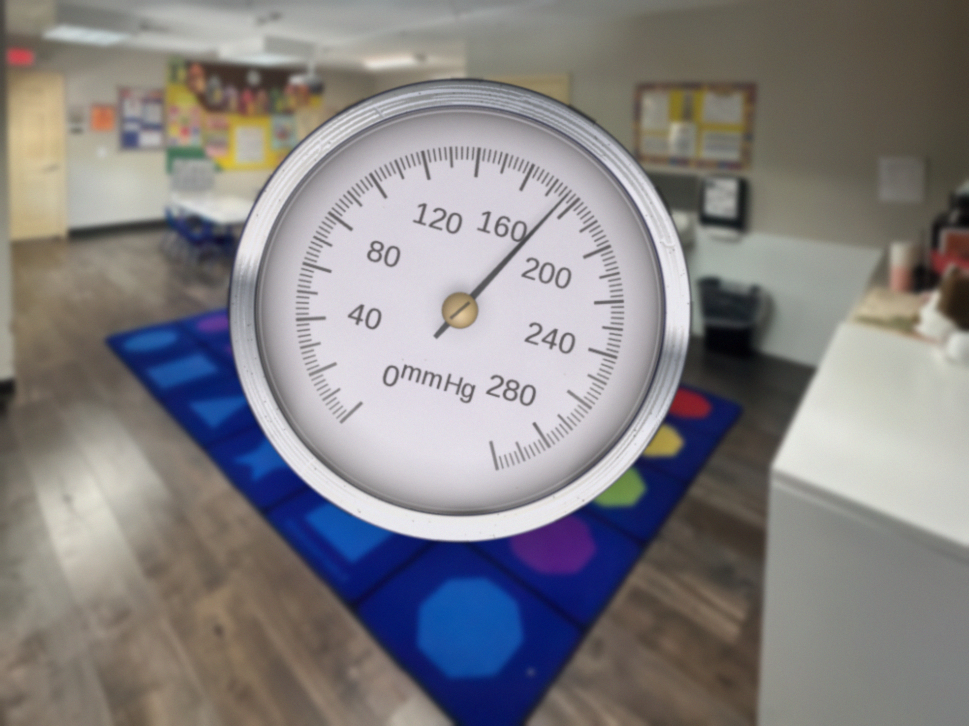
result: 176 mmHg
